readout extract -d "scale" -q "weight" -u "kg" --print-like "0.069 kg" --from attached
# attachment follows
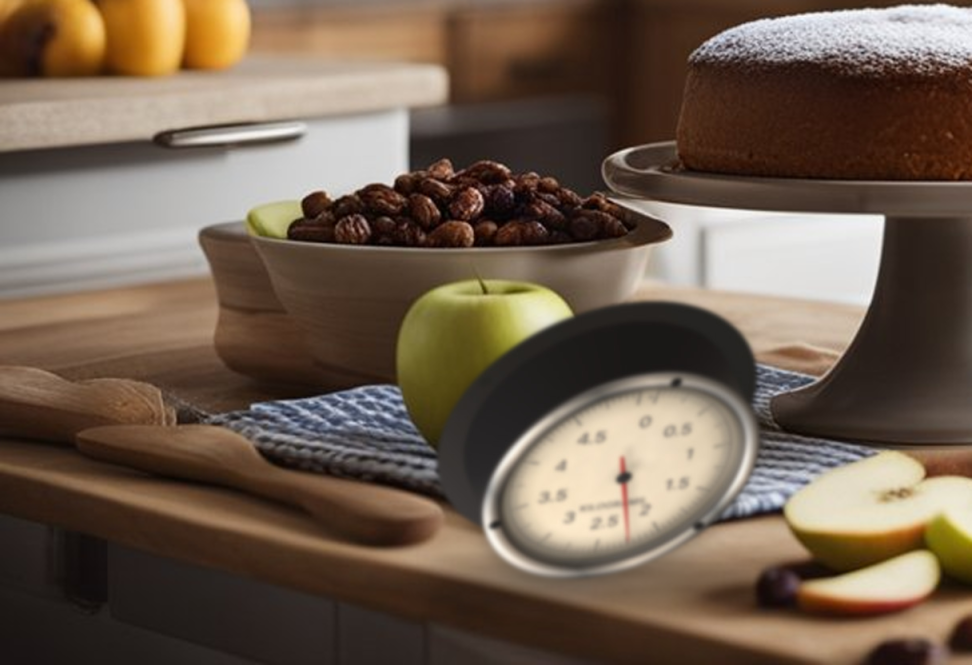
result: 2.25 kg
